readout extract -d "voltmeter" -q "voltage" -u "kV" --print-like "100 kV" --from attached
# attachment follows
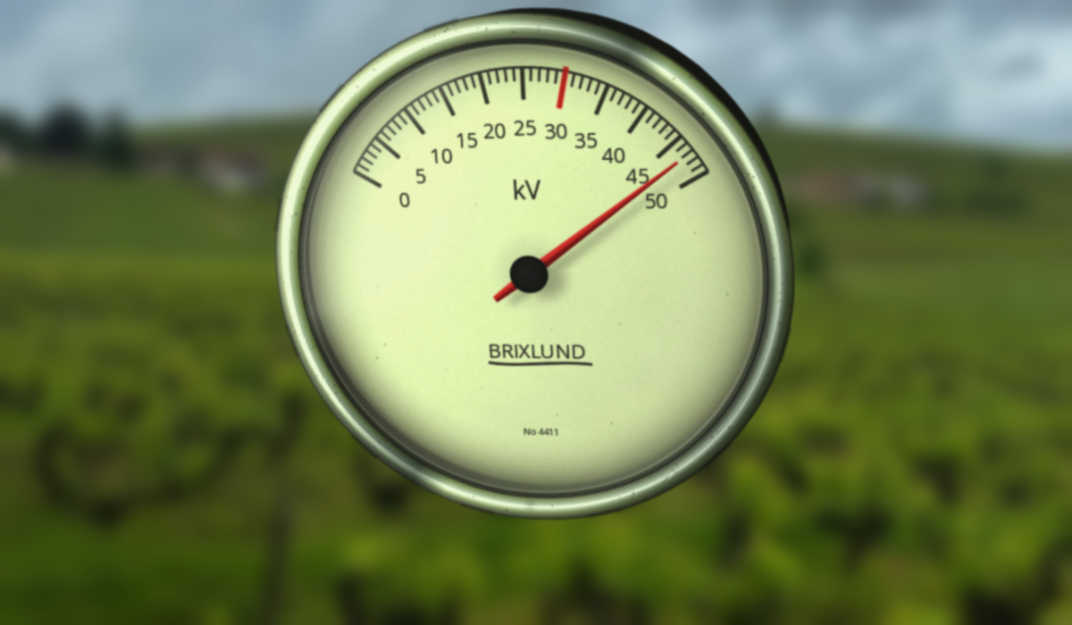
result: 47 kV
